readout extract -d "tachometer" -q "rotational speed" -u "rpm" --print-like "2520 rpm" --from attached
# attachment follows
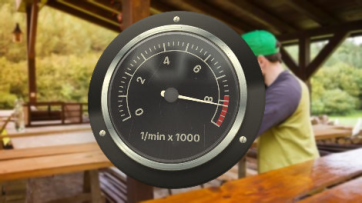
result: 8200 rpm
